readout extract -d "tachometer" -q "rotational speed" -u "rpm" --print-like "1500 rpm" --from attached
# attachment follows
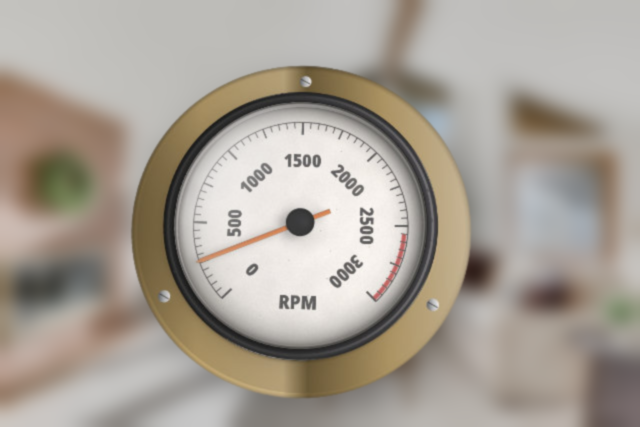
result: 250 rpm
